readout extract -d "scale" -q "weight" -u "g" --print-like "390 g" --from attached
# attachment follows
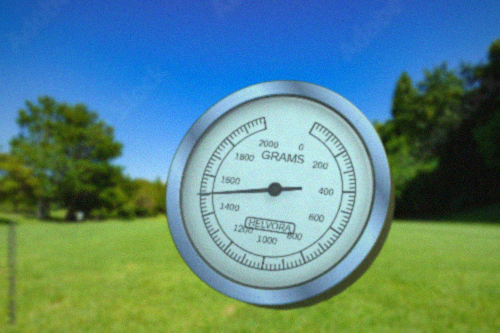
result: 1500 g
